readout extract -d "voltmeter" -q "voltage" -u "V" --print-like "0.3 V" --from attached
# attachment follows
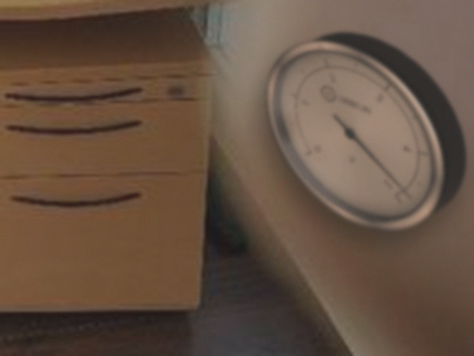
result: 4.75 V
